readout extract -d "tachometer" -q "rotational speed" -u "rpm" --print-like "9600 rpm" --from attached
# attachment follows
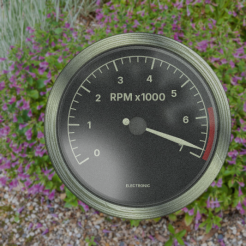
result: 6800 rpm
